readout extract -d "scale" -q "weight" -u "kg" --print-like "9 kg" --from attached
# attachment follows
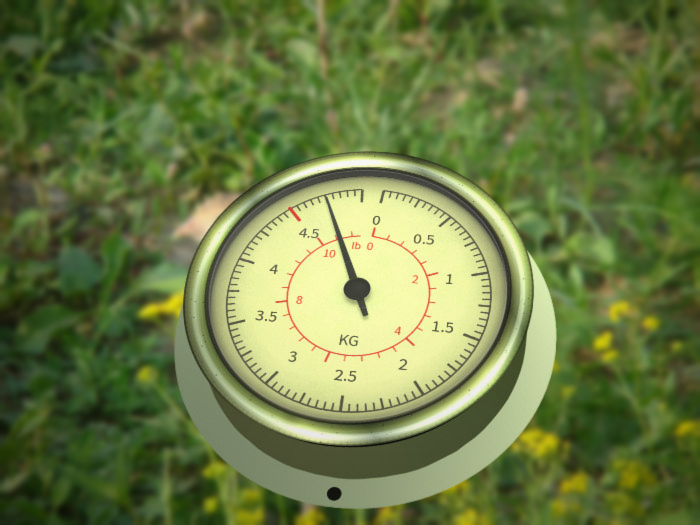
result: 4.75 kg
